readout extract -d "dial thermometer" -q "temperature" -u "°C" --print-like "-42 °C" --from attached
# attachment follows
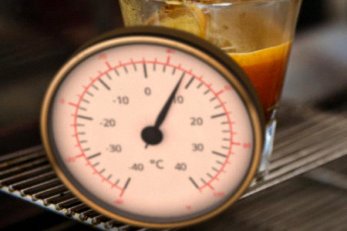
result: 8 °C
